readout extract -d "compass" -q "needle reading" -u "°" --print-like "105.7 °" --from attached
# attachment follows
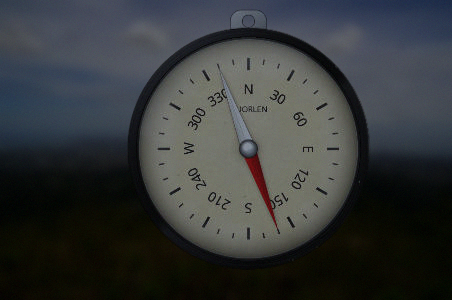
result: 160 °
